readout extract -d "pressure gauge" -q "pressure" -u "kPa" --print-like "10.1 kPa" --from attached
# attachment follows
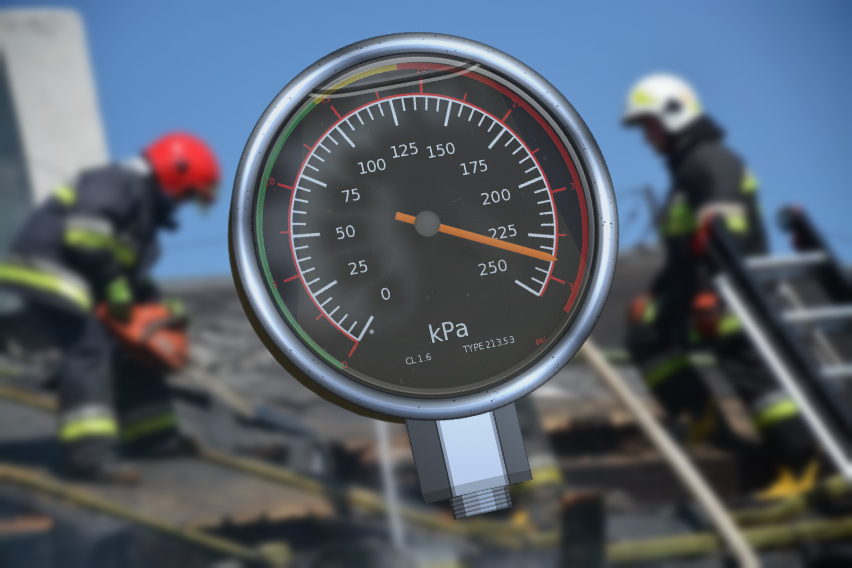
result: 235 kPa
